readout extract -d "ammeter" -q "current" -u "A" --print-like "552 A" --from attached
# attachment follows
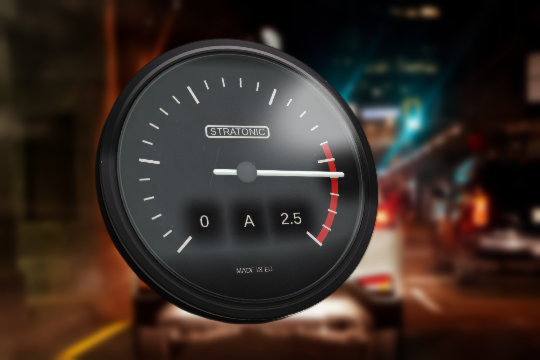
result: 2.1 A
